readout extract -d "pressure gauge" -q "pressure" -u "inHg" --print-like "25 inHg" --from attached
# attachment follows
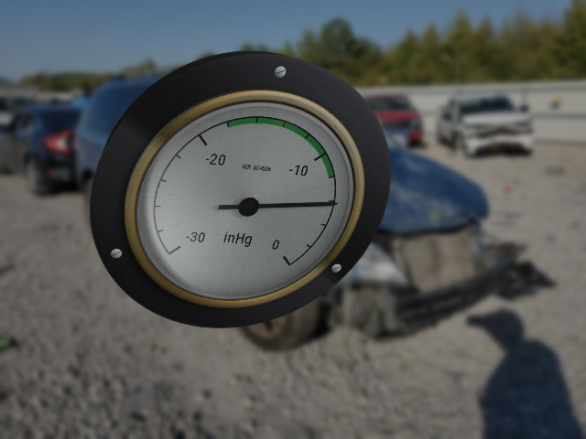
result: -6 inHg
